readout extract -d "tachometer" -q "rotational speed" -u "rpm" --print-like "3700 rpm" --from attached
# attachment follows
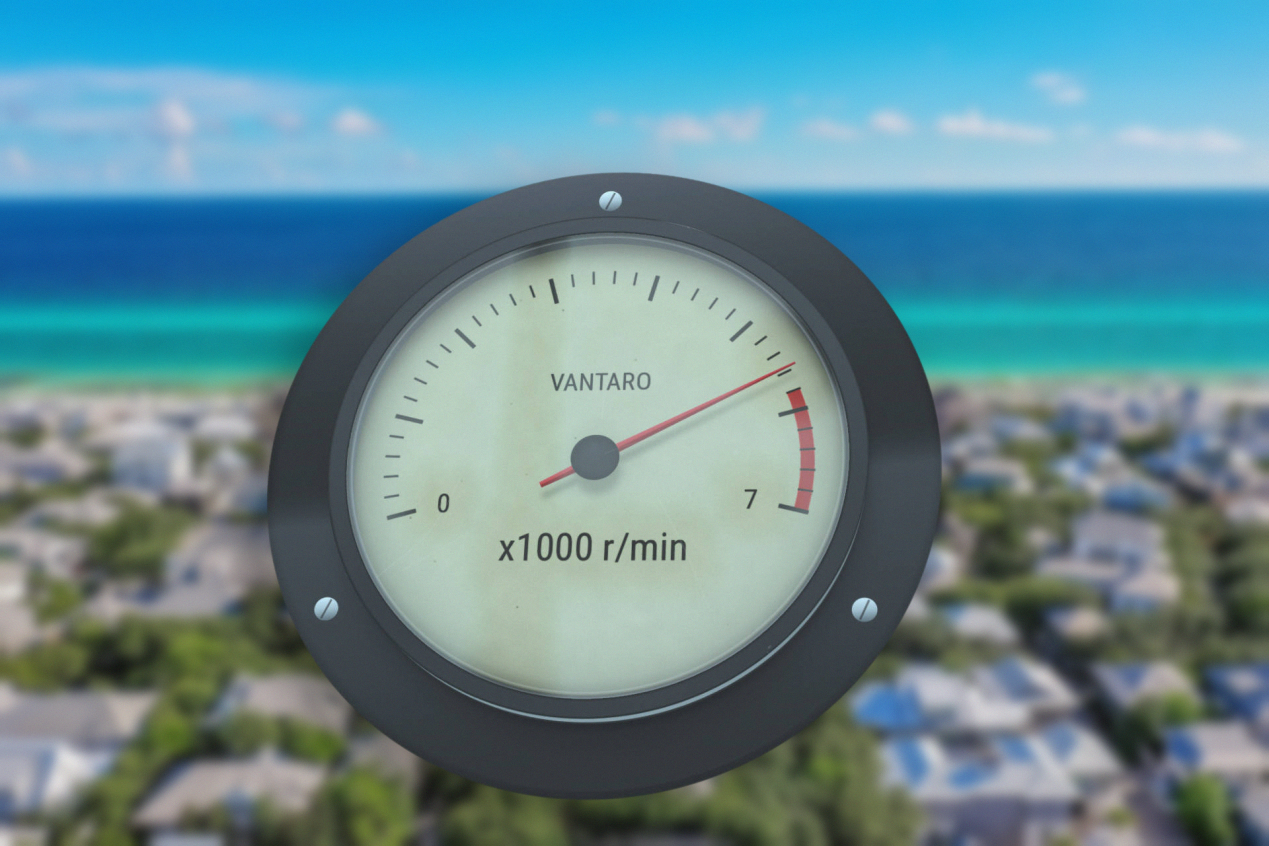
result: 5600 rpm
